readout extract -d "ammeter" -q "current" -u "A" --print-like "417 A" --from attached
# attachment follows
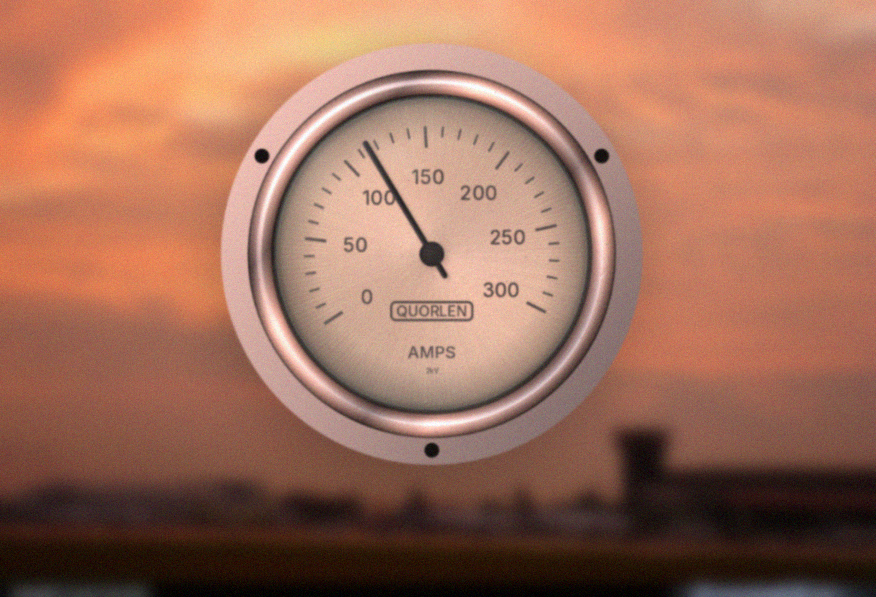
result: 115 A
